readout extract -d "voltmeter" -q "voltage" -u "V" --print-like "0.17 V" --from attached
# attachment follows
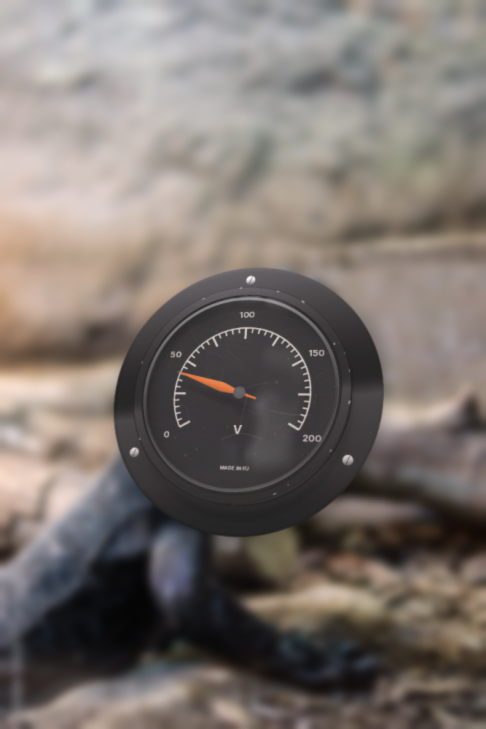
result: 40 V
